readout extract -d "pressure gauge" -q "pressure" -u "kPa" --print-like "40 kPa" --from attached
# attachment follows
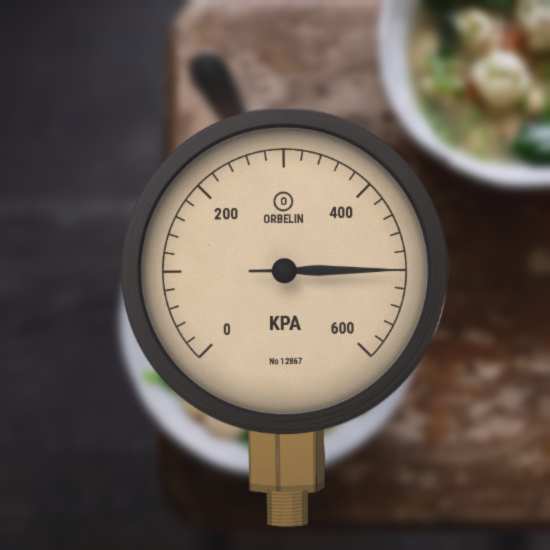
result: 500 kPa
